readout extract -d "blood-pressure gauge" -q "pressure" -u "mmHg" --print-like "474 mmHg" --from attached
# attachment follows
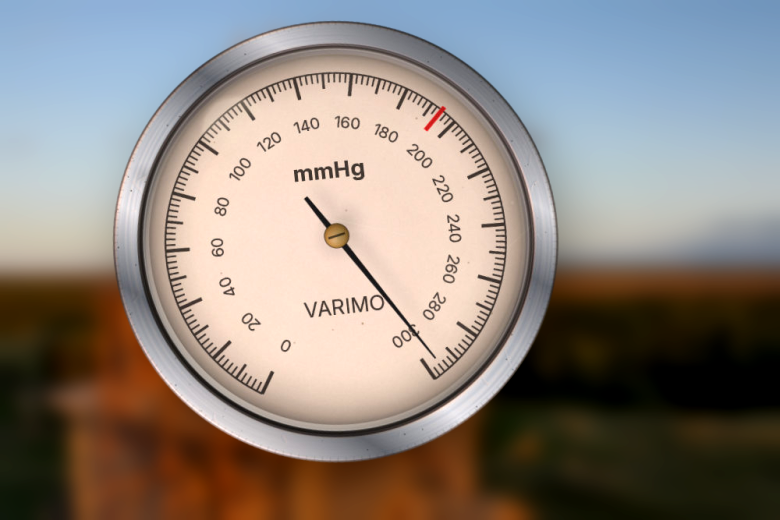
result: 296 mmHg
